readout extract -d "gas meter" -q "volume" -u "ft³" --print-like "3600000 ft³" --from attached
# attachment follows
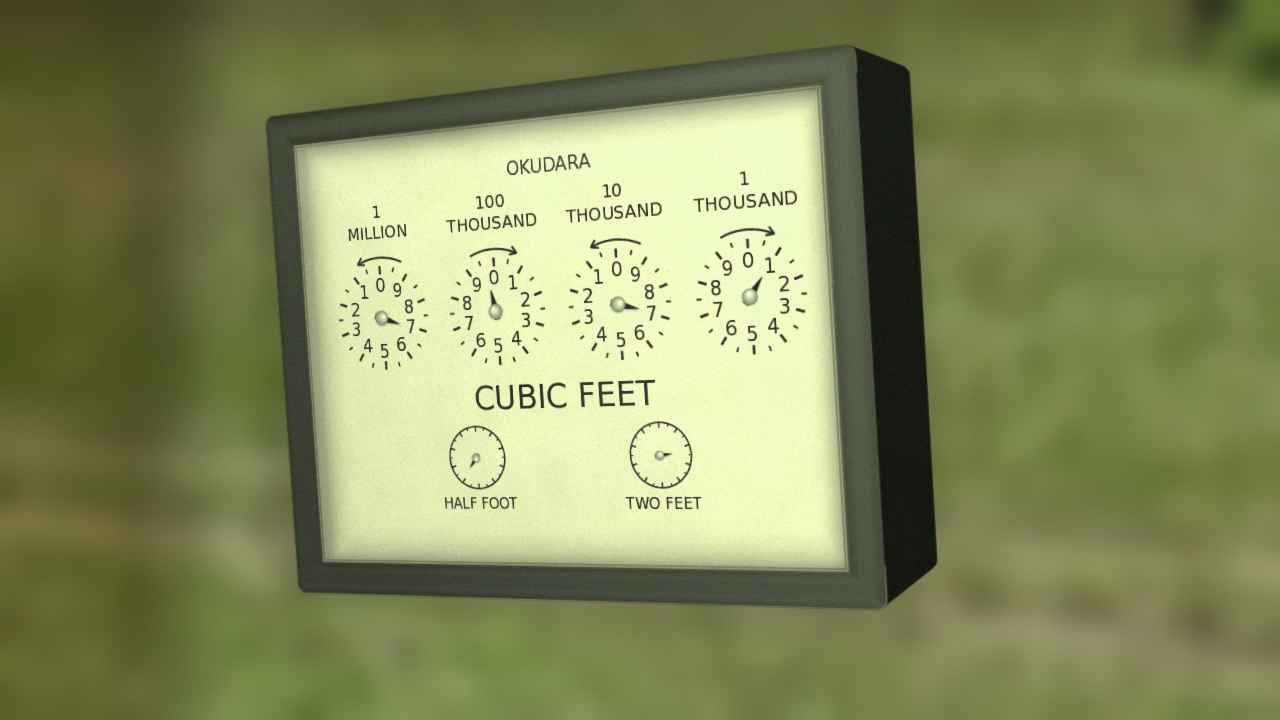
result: 697100 ft³
